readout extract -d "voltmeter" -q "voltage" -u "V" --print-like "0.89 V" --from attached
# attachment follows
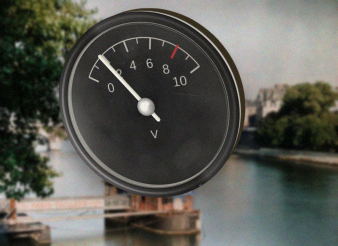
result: 2 V
